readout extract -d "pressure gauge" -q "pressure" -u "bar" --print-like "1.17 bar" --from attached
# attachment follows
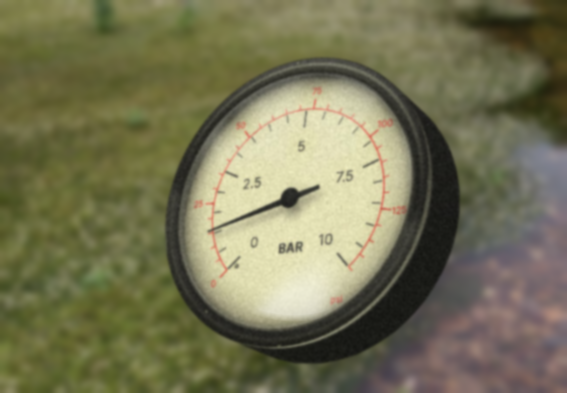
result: 1 bar
